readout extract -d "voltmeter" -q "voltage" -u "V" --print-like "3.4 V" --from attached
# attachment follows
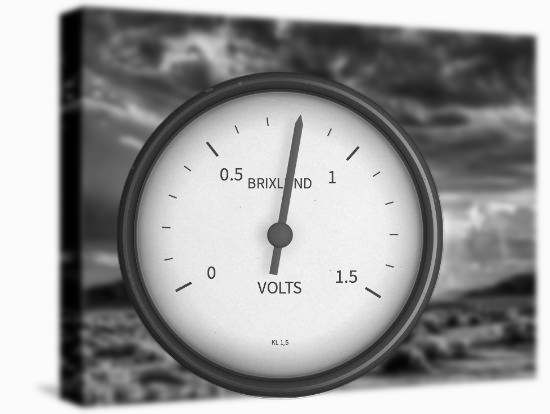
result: 0.8 V
